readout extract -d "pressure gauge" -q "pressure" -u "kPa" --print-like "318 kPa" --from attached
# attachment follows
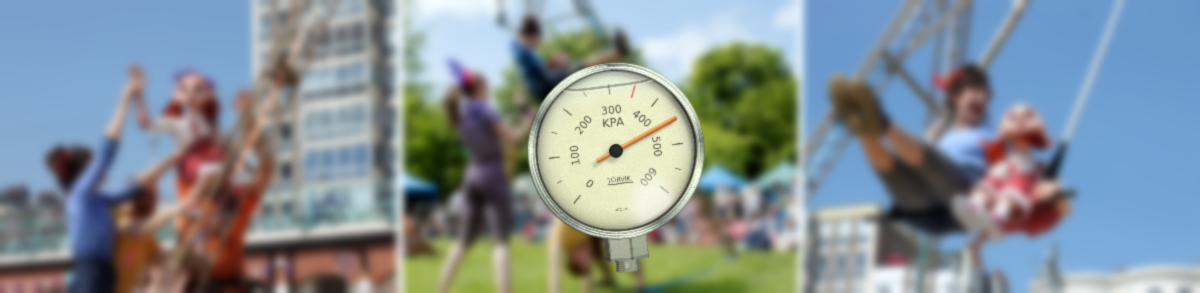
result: 450 kPa
